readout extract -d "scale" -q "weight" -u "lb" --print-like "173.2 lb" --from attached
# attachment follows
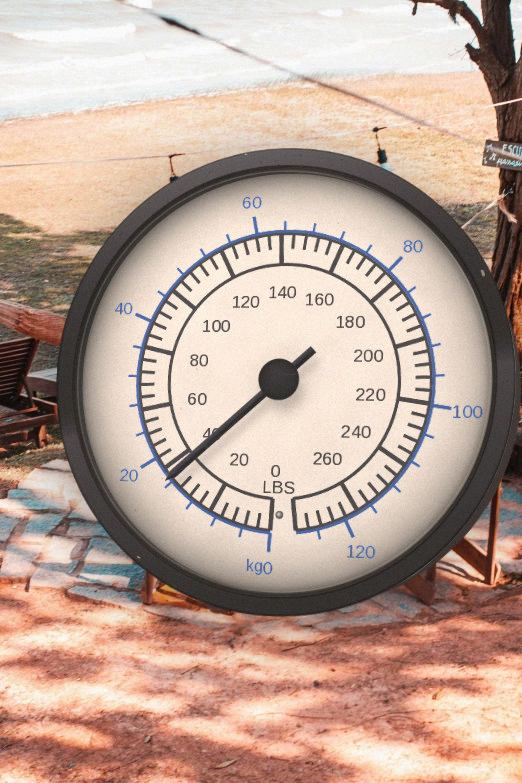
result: 36 lb
